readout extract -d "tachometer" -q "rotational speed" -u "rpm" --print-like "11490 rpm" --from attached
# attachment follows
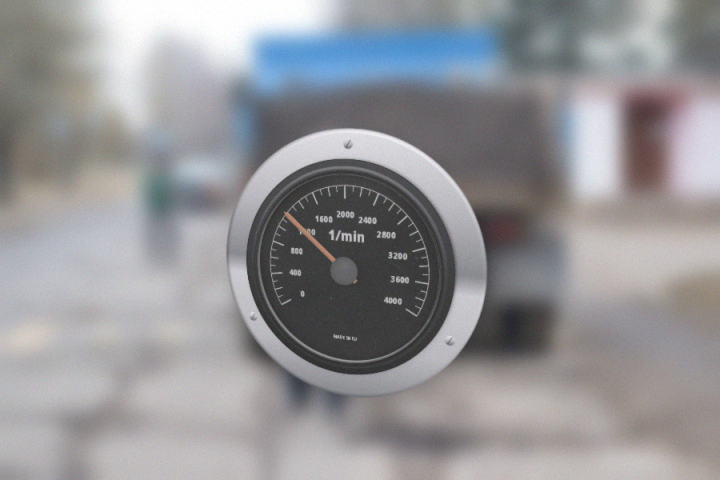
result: 1200 rpm
